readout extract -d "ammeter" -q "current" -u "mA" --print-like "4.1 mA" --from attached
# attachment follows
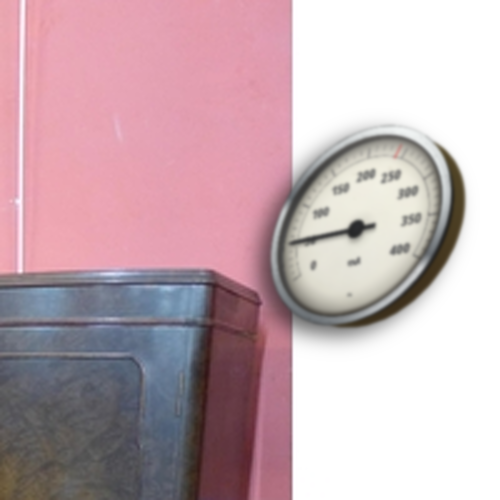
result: 50 mA
